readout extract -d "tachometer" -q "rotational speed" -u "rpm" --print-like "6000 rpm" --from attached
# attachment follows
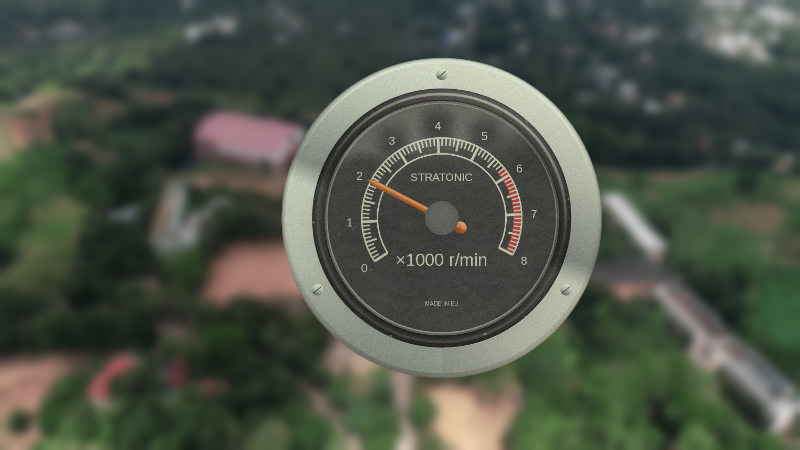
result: 2000 rpm
